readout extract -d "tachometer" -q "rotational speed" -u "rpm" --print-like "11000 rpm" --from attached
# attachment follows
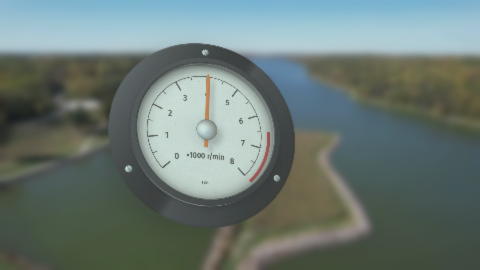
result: 4000 rpm
